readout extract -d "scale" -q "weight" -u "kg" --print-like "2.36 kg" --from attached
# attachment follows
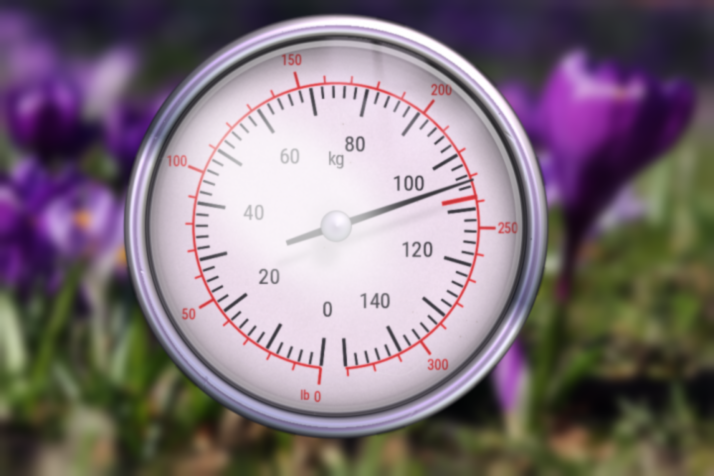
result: 105 kg
